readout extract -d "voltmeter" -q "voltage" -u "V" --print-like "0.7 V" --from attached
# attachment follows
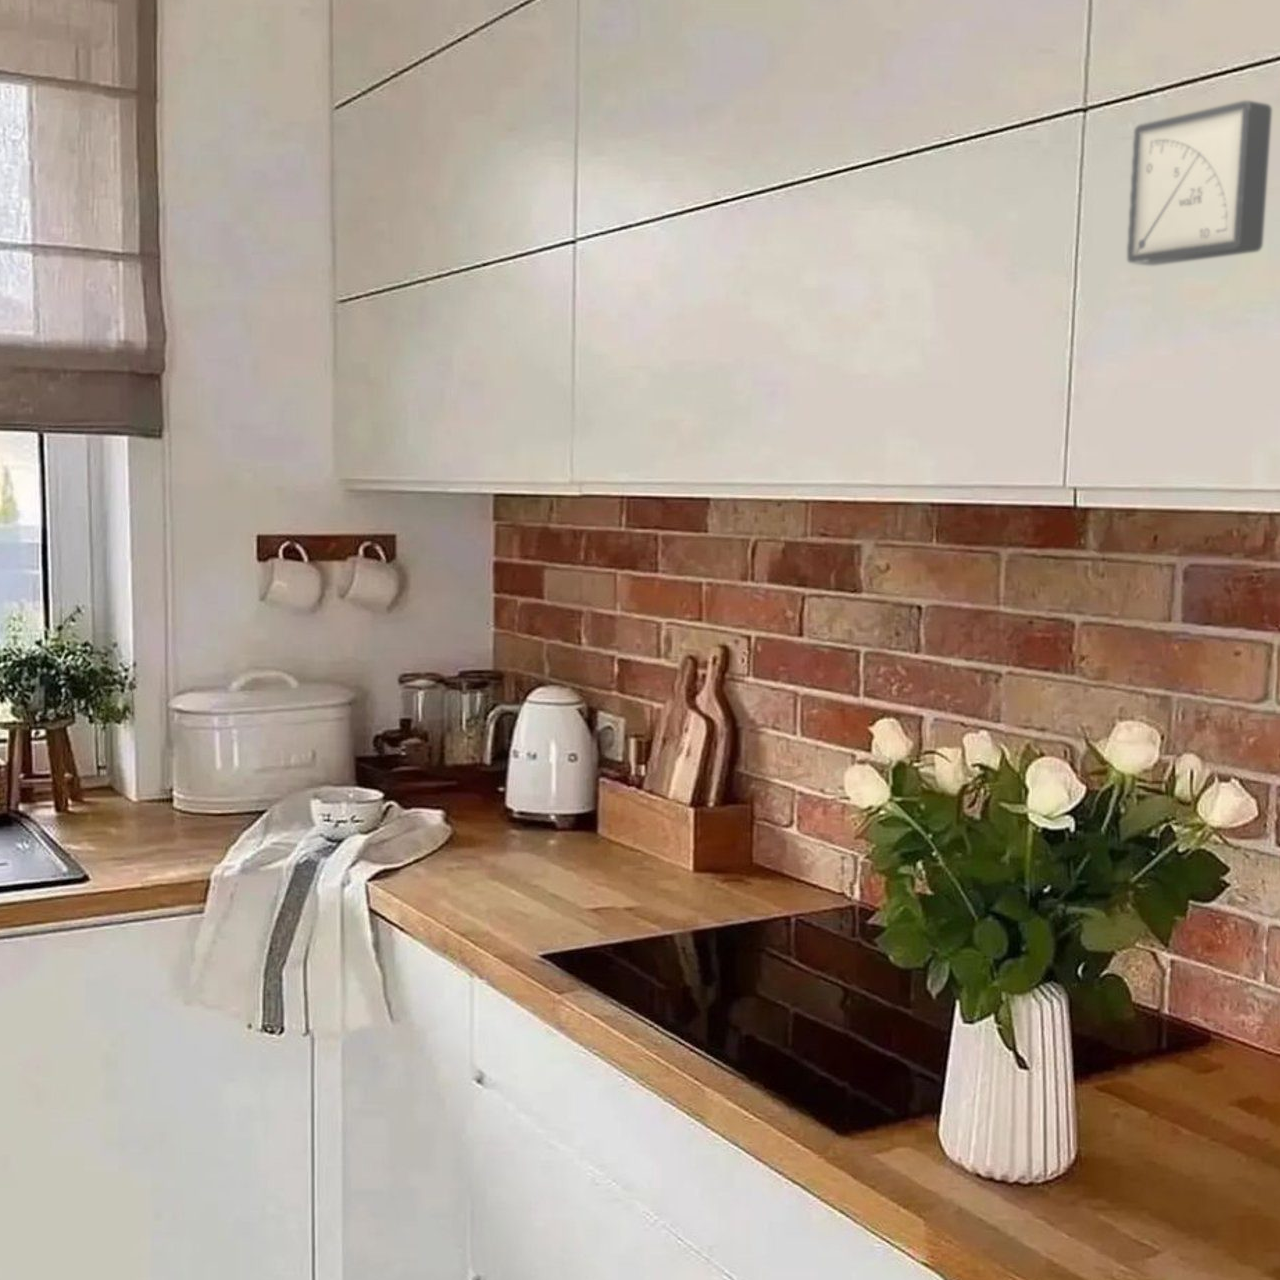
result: 6 V
